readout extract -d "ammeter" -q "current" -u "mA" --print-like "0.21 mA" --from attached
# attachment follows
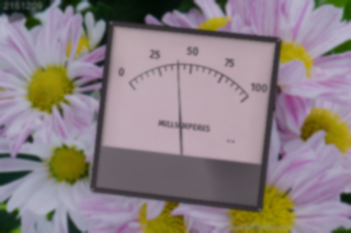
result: 40 mA
